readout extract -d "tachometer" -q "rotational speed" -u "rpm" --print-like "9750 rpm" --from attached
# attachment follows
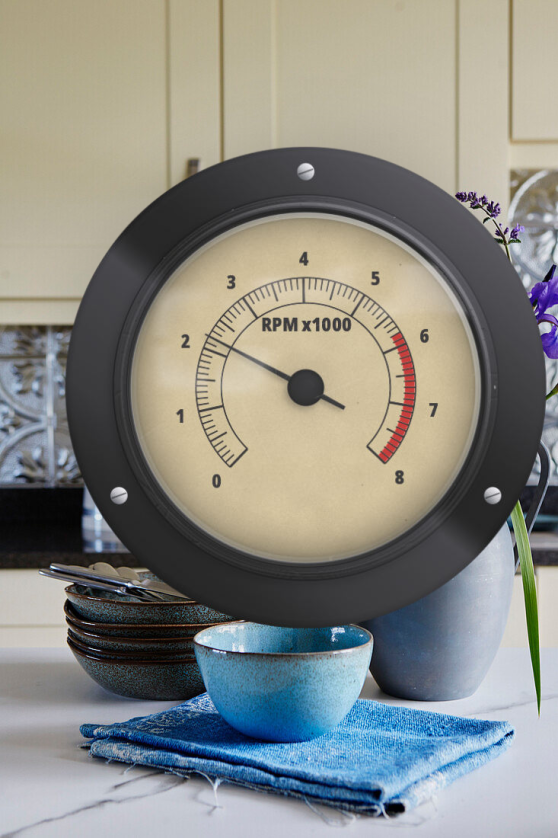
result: 2200 rpm
